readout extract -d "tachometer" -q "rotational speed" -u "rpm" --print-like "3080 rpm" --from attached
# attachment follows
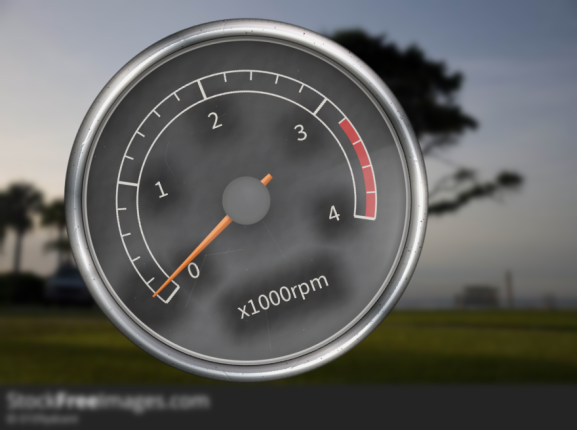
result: 100 rpm
